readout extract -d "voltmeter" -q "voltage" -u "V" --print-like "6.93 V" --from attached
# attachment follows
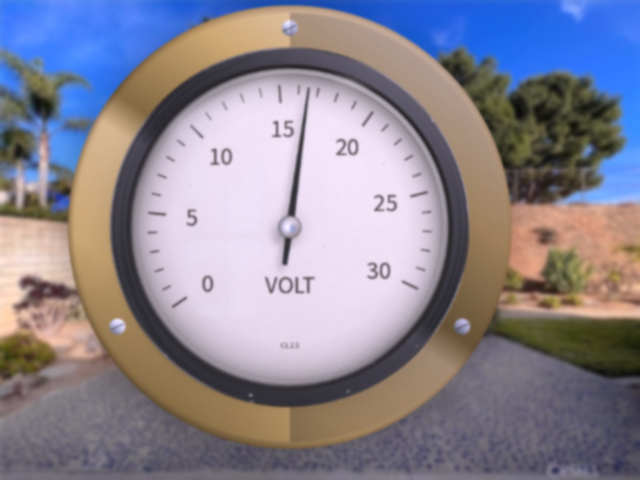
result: 16.5 V
